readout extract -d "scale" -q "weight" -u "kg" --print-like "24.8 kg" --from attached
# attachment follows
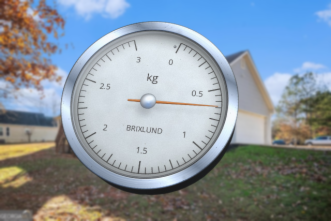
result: 0.65 kg
